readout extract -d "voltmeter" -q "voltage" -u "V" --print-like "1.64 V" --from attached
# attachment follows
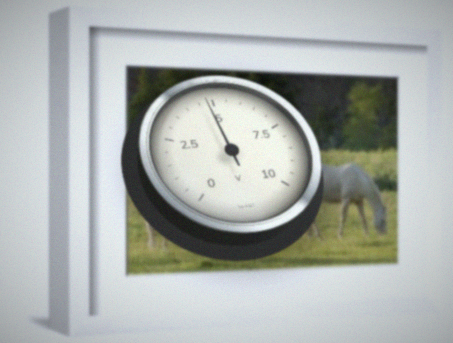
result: 4.75 V
